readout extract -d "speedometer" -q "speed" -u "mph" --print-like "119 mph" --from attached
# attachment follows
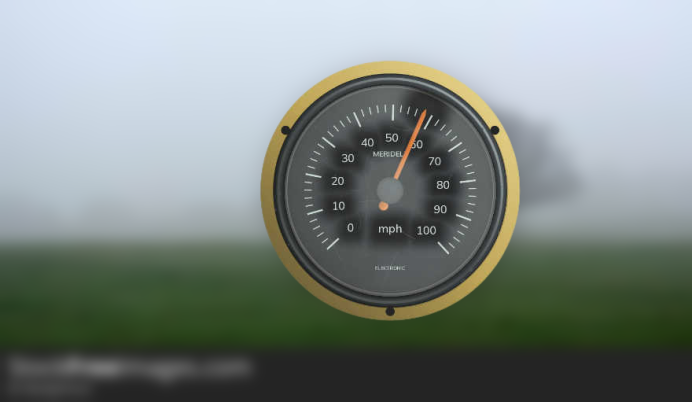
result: 58 mph
